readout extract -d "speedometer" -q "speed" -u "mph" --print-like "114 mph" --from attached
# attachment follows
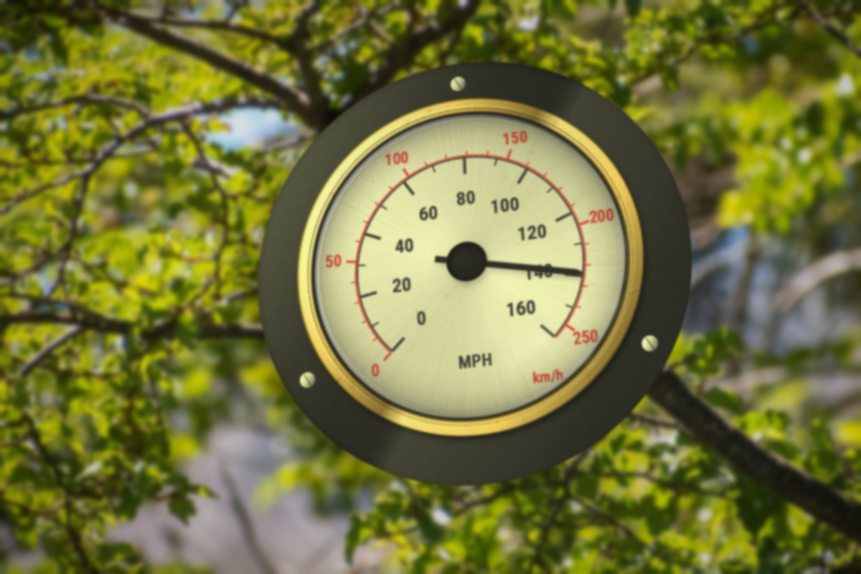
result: 140 mph
